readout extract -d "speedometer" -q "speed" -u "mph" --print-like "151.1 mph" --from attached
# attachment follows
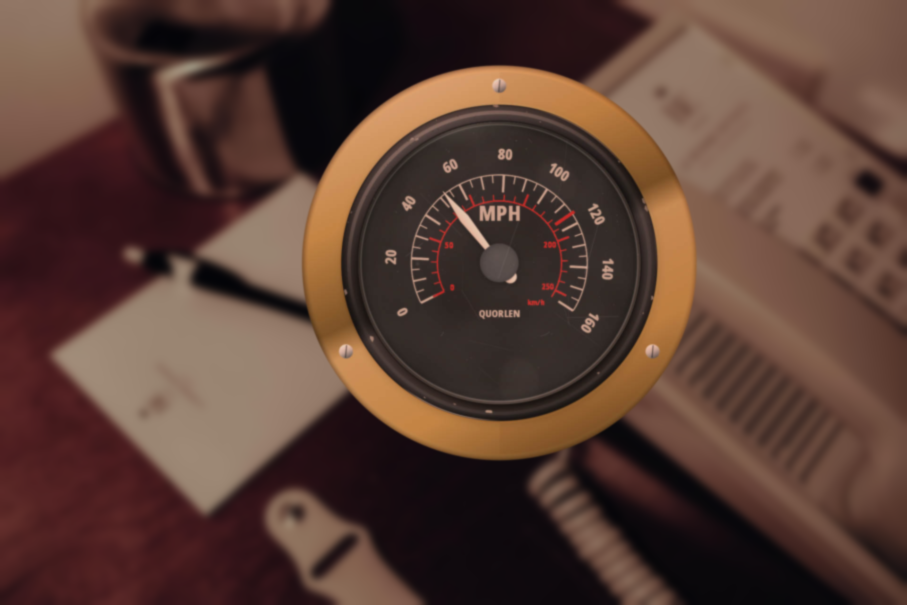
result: 52.5 mph
